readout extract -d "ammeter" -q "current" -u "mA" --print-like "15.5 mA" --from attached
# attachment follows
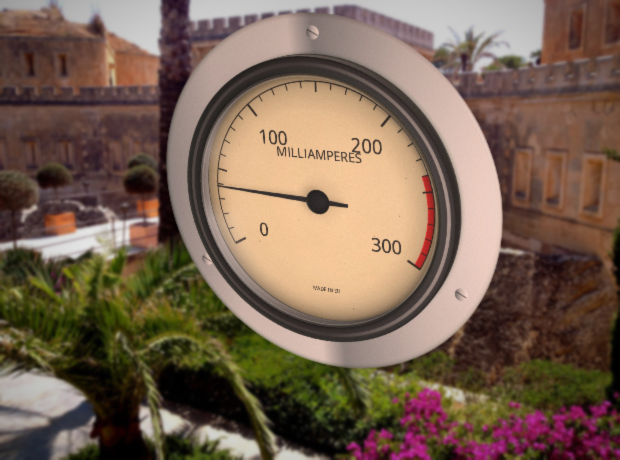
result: 40 mA
